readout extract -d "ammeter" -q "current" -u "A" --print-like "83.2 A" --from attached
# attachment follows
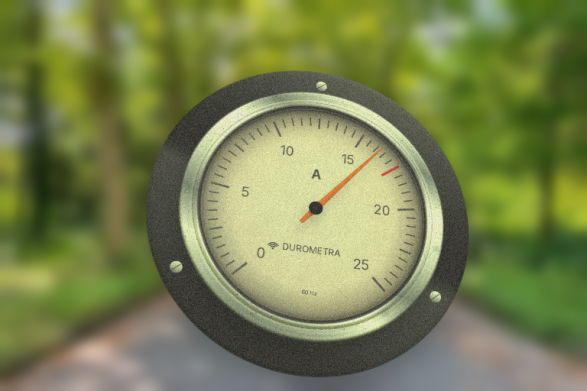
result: 16.25 A
